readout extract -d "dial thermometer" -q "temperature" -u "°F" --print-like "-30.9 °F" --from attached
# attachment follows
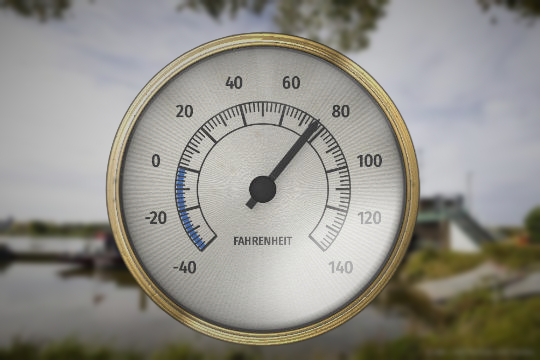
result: 76 °F
